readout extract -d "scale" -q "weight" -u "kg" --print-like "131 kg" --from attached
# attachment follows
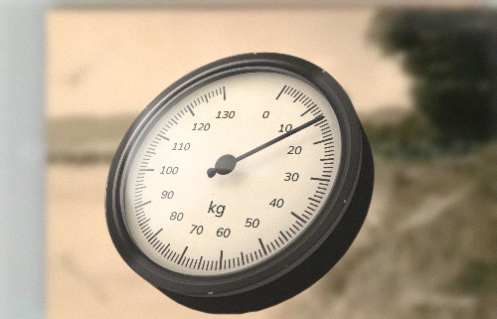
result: 15 kg
